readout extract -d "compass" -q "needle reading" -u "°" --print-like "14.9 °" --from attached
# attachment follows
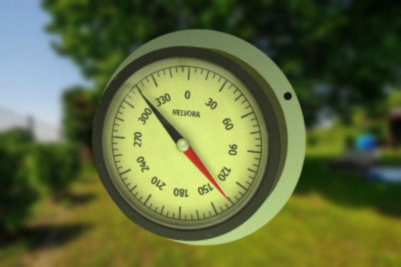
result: 135 °
